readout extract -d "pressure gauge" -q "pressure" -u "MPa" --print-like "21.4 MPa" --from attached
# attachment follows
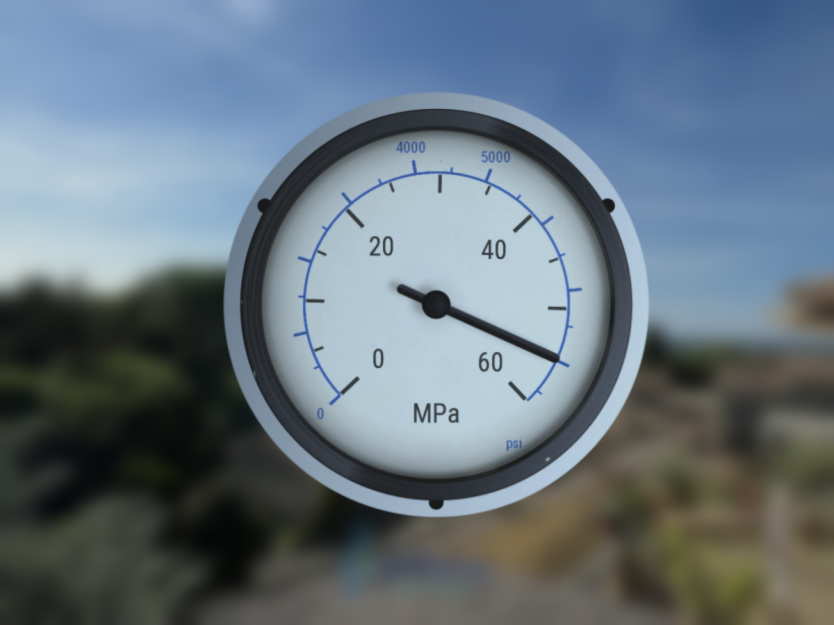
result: 55 MPa
